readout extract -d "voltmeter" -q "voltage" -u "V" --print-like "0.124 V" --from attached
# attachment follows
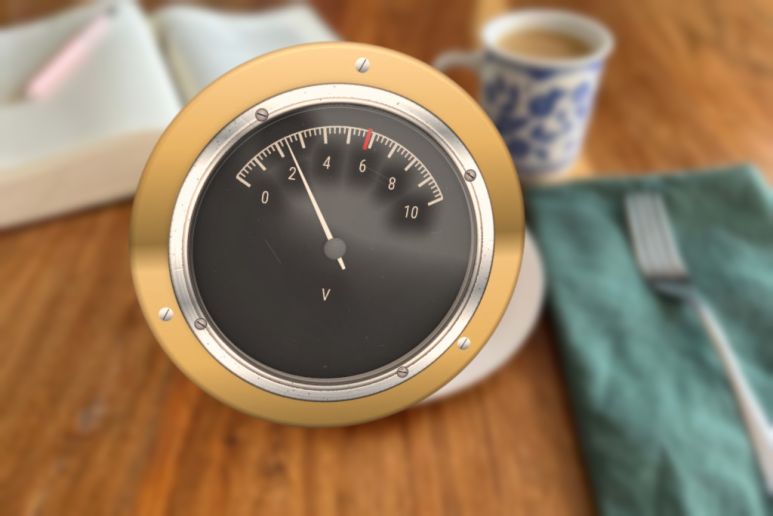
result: 2.4 V
